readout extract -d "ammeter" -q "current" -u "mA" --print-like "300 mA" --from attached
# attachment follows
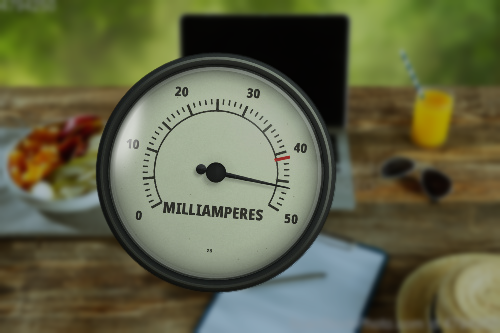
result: 46 mA
